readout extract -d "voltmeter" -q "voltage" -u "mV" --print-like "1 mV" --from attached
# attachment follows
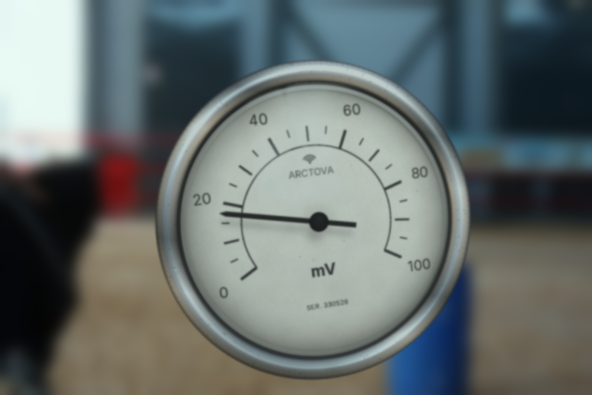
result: 17.5 mV
